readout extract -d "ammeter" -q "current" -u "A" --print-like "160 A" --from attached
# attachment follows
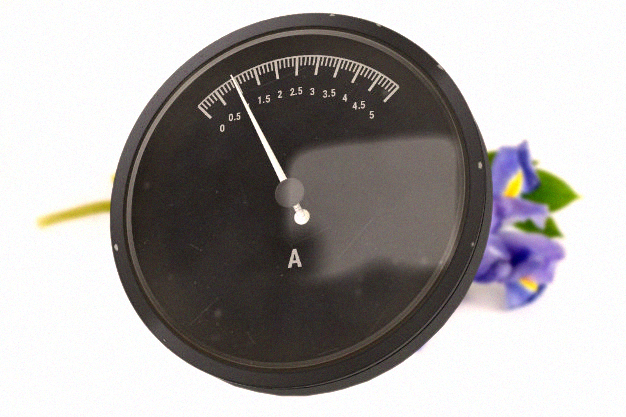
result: 1 A
